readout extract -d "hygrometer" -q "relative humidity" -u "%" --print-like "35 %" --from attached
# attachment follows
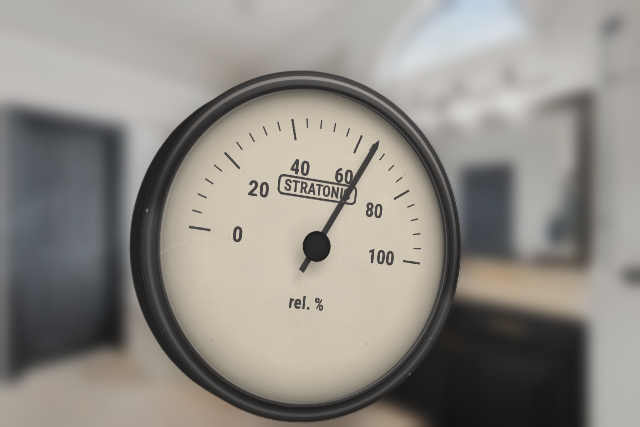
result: 64 %
